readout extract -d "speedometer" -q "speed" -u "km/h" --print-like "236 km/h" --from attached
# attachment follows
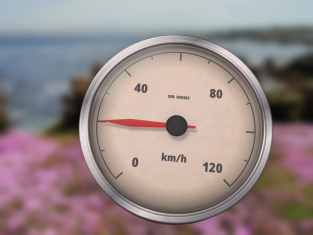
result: 20 km/h
